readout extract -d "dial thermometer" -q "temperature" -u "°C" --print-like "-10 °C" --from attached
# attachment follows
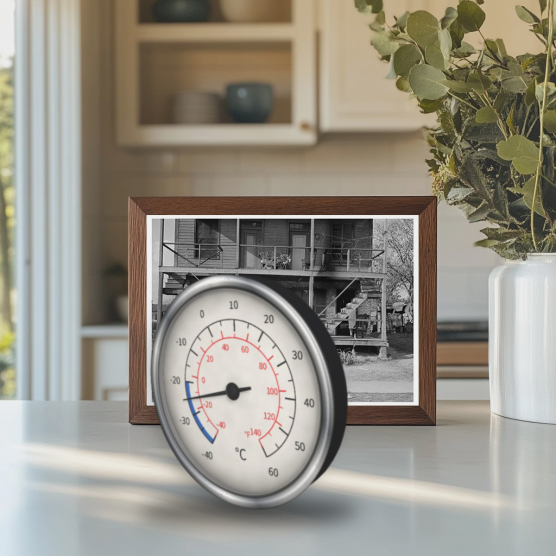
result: -25 °C
